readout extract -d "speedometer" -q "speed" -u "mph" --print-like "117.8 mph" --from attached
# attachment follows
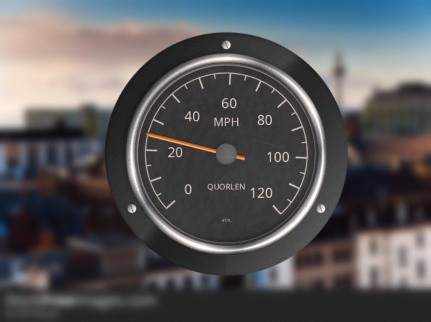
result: 25 mph
